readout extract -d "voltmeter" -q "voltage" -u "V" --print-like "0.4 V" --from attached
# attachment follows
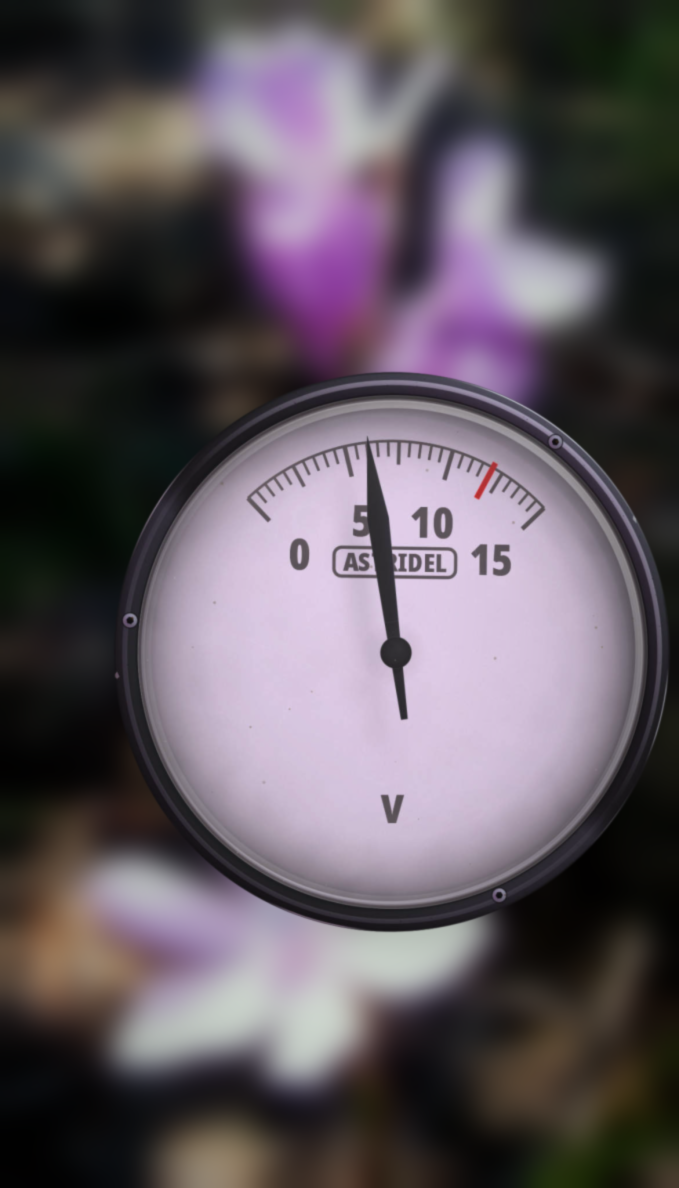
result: 6 V
